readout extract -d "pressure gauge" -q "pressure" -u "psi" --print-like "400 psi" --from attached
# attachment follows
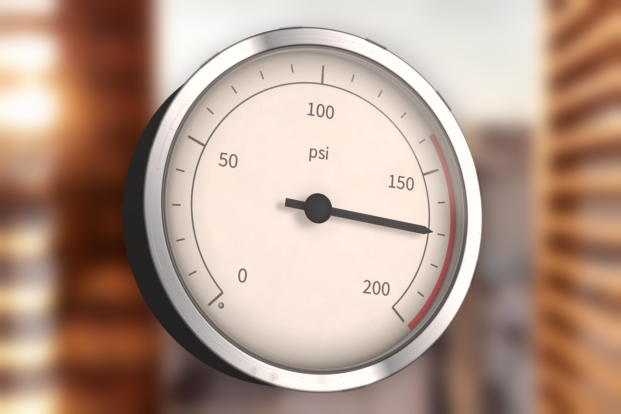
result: 170 psi
